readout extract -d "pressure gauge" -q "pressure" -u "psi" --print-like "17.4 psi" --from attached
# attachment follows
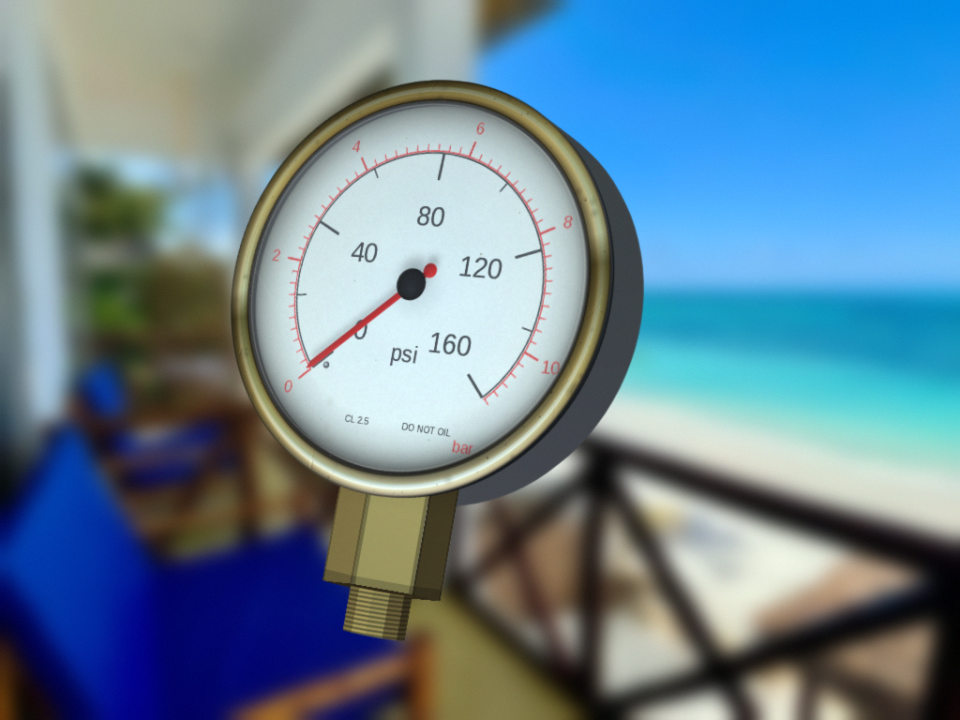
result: 0 psi
